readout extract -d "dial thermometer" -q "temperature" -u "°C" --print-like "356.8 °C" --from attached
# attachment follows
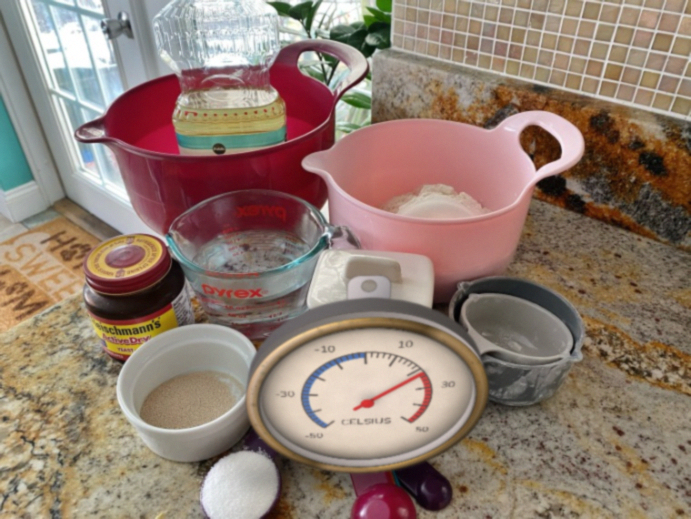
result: 20 °C
